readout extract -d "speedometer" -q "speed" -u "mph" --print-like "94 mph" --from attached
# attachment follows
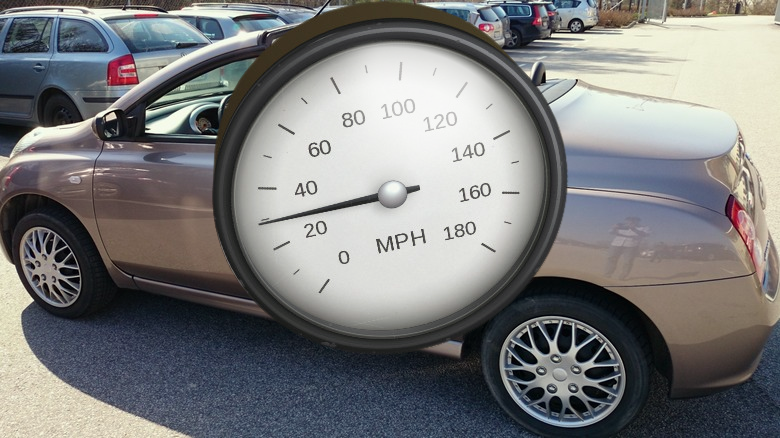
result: 30 mph
